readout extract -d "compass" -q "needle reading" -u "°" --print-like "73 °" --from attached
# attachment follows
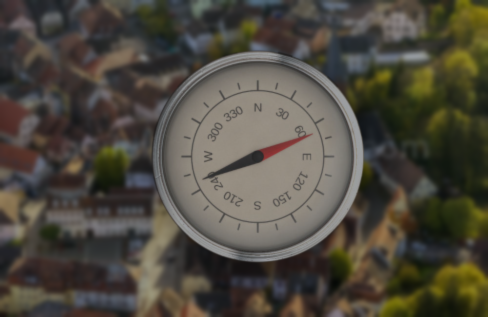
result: 67.5 °
